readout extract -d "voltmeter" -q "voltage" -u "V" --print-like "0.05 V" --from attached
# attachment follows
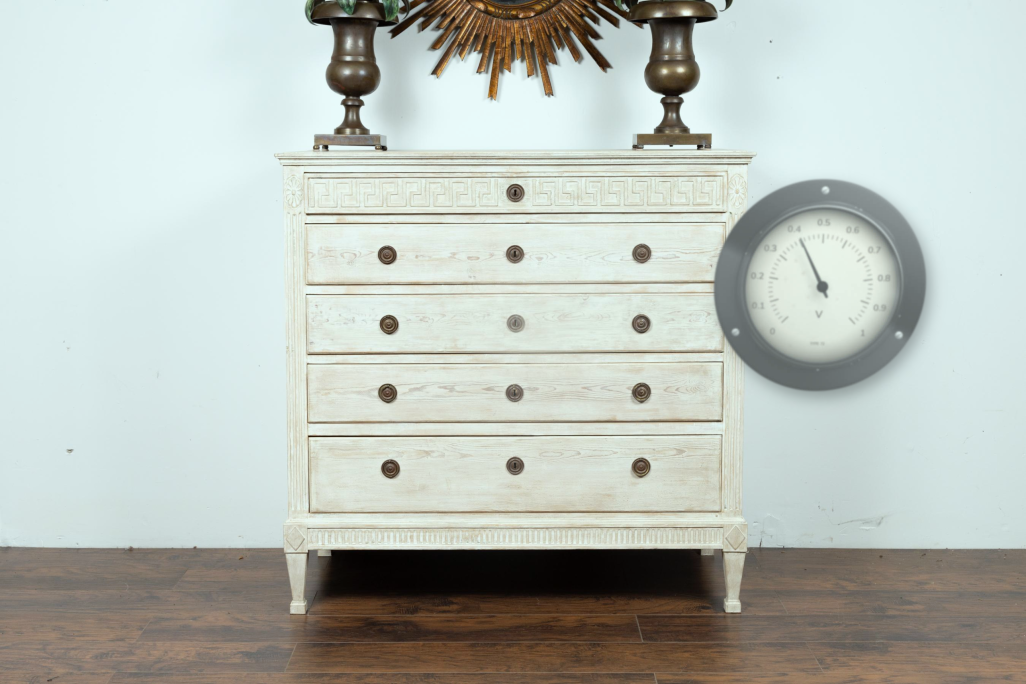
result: 0.4 V
